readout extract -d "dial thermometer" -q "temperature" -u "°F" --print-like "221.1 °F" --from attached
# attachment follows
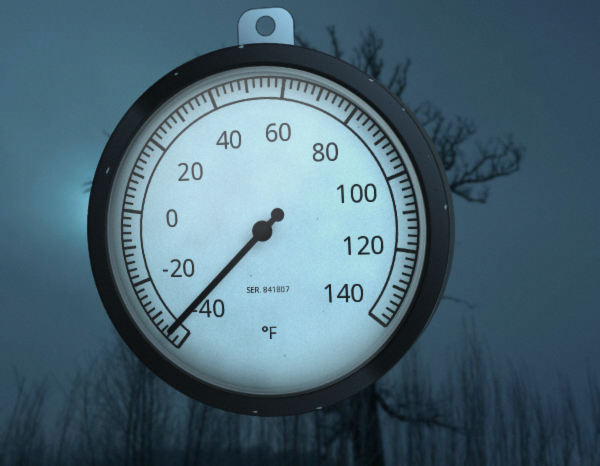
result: -36 °F
